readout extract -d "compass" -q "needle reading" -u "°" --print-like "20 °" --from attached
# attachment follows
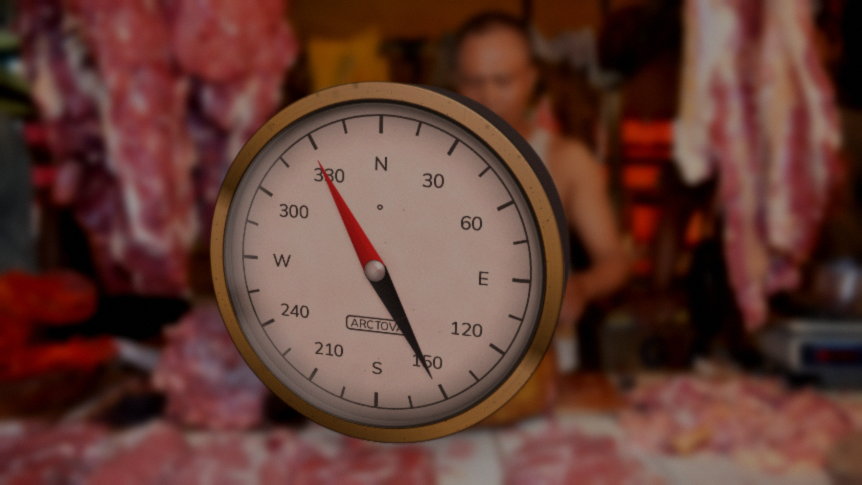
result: 330 °
